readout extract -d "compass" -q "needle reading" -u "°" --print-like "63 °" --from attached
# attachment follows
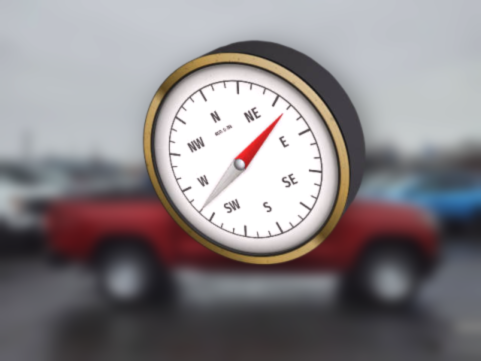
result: 70 °
